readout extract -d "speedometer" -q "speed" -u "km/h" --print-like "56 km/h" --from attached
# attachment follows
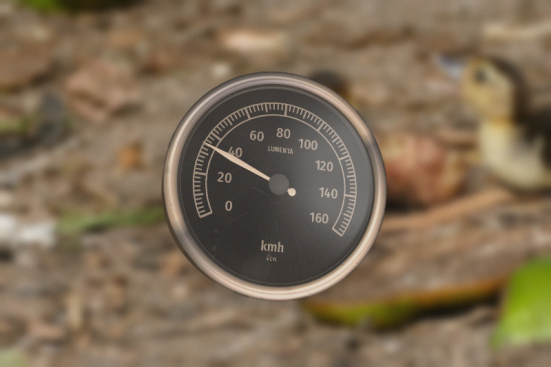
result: 34 km/h
